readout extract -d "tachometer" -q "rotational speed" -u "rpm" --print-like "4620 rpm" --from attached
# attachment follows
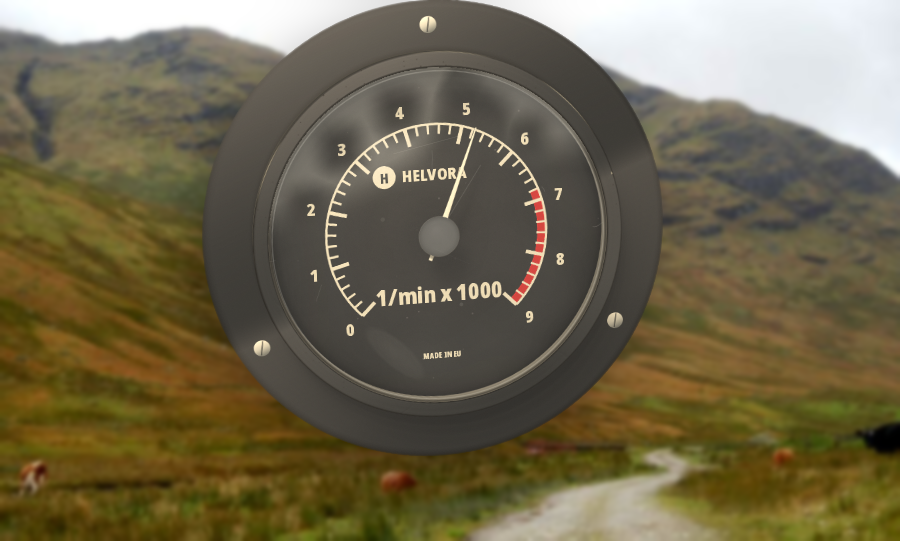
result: 5200 rpm
